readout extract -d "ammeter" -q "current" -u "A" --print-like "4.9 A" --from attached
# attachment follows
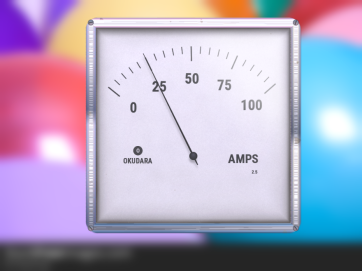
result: 25 A
